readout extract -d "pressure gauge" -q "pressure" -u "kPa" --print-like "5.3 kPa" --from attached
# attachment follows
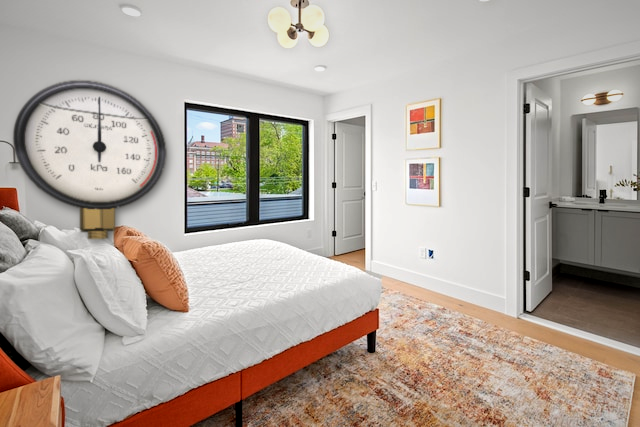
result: 80 kPa
